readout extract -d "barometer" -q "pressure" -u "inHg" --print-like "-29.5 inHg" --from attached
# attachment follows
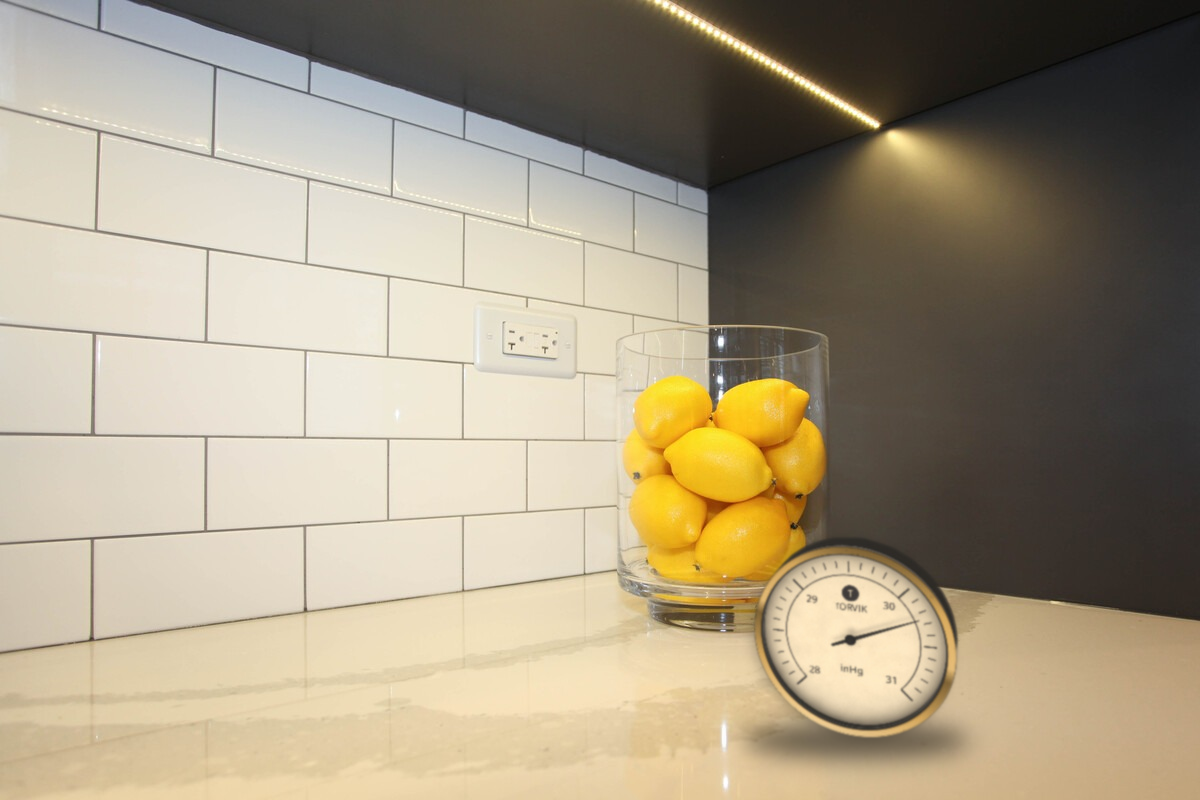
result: 30.25 inHg
